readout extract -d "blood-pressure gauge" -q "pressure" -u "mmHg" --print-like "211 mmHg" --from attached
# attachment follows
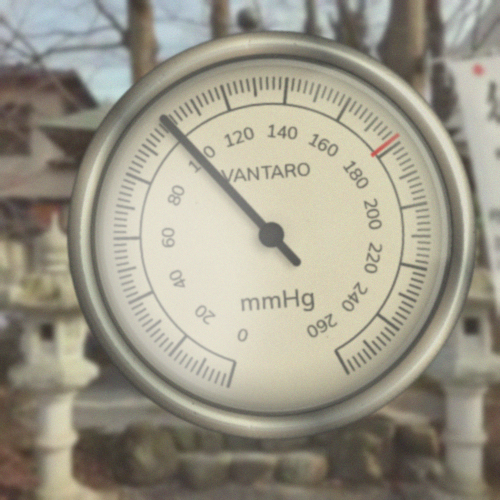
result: 100 mmHg
